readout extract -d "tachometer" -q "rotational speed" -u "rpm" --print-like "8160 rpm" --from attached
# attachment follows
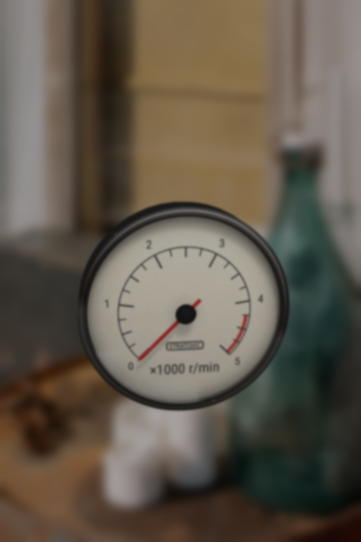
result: 0 rpm
